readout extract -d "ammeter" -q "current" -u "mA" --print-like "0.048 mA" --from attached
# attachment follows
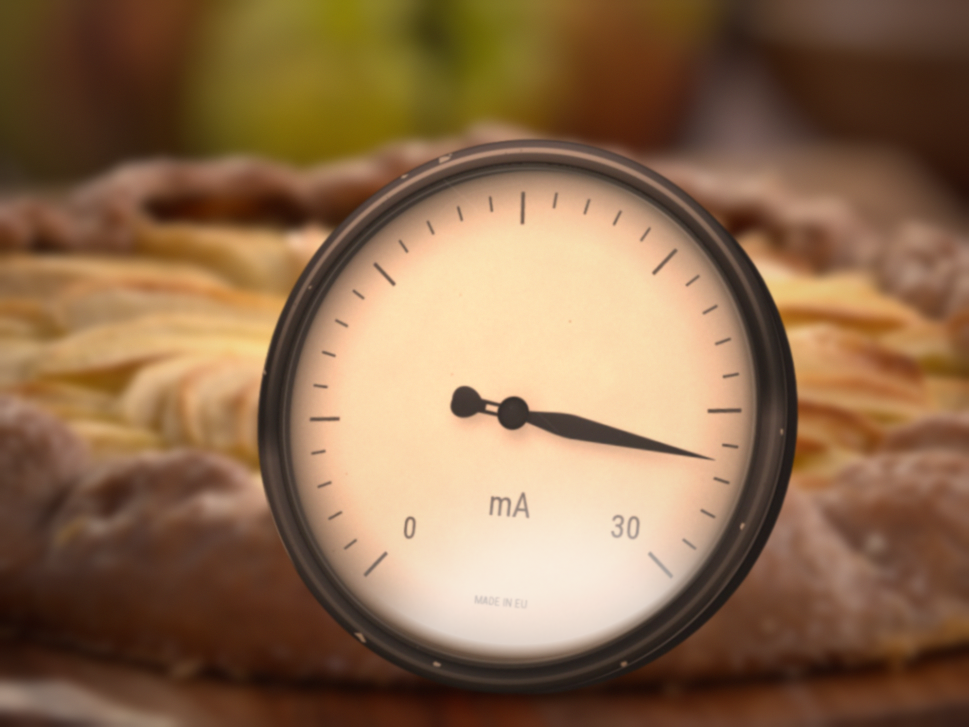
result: 26.5 mA
